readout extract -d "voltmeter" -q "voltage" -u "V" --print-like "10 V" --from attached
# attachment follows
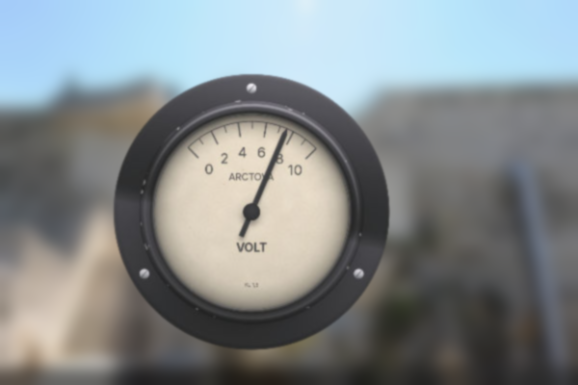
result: 7.5 V
